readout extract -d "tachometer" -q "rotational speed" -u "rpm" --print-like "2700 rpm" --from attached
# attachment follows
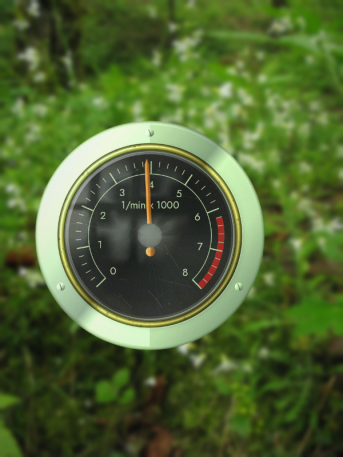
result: 3900 rpm
